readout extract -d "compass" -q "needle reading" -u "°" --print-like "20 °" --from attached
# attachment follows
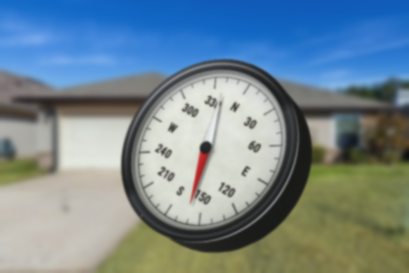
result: 160 °
